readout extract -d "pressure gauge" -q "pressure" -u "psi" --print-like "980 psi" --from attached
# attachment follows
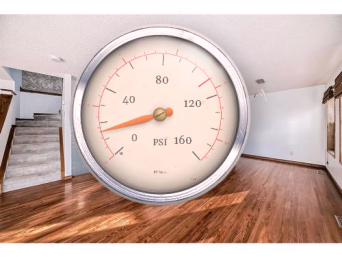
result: 15 psi
